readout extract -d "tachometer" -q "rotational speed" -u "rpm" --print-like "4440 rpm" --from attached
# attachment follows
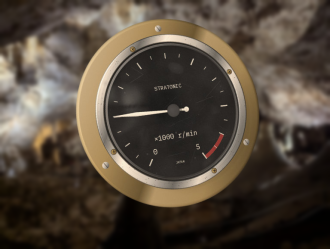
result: 1000 rpm
